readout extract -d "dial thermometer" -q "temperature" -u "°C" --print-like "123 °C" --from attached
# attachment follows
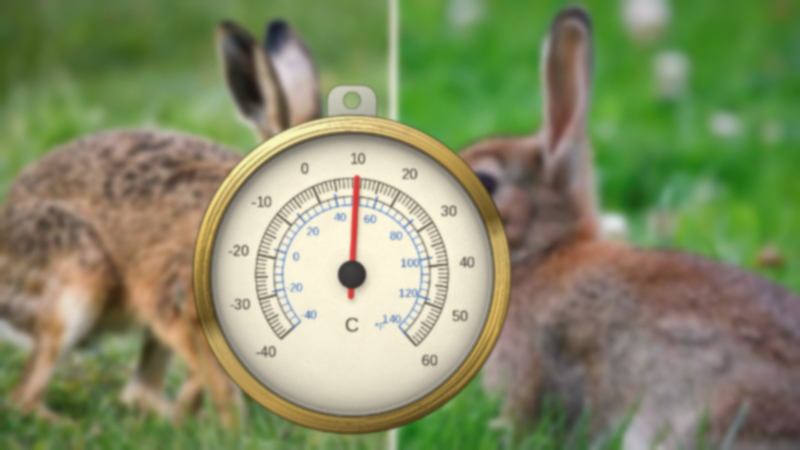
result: 10 °C
